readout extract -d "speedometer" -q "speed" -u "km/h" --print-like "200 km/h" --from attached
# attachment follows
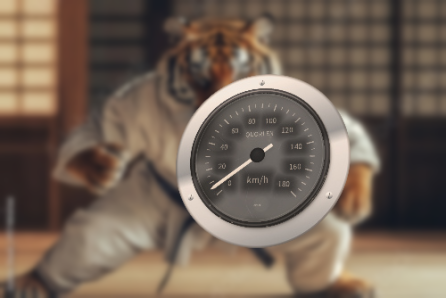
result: 5 km/h
